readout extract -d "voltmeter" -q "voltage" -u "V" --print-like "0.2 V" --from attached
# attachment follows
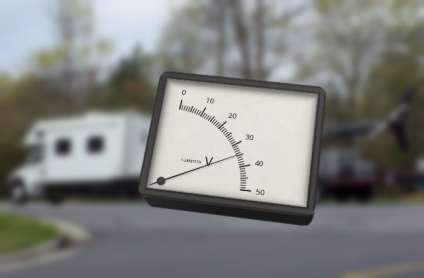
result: 35 V
